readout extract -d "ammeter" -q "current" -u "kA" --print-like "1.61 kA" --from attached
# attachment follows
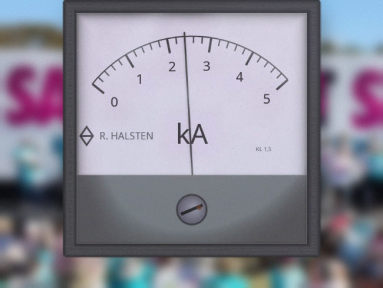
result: 2.4 kA
